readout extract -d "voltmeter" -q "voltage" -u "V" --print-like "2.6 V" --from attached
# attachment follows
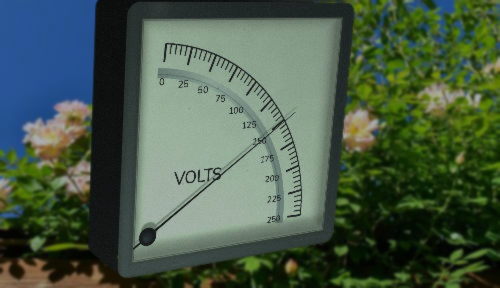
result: 150 V
